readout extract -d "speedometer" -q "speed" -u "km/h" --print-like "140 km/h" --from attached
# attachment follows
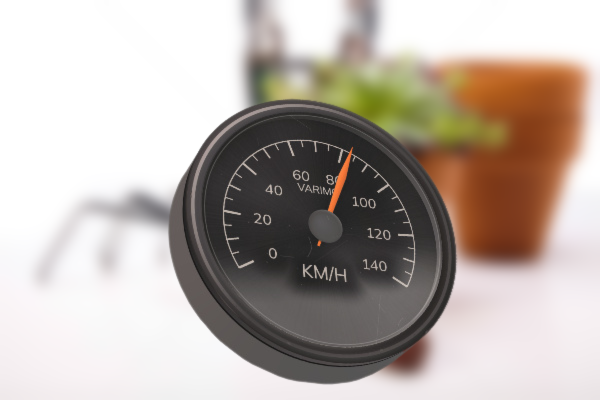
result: 82.5 km/h
